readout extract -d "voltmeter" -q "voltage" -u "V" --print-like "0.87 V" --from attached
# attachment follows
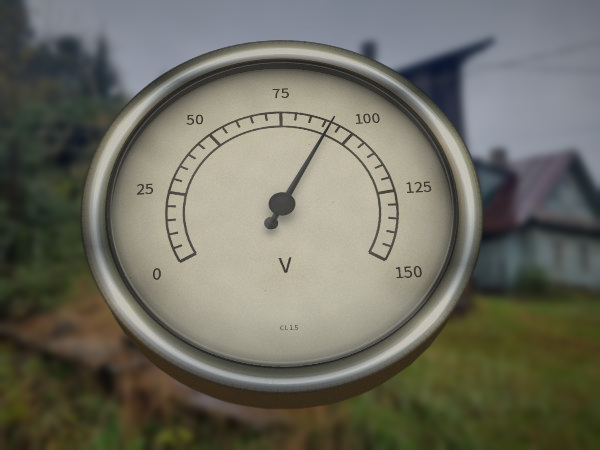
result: 92.5 V
